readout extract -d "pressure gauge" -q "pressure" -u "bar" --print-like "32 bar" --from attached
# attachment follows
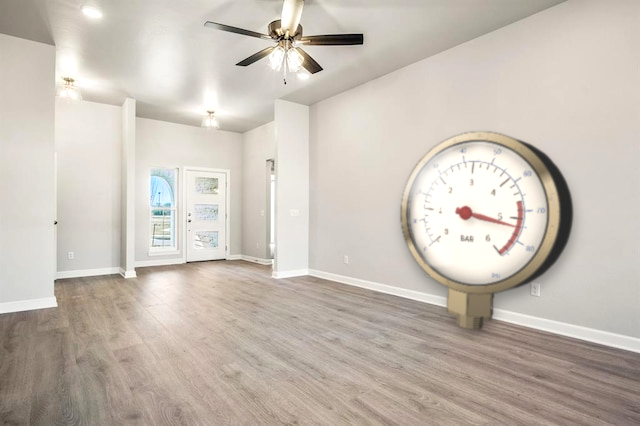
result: 5.2 bar
